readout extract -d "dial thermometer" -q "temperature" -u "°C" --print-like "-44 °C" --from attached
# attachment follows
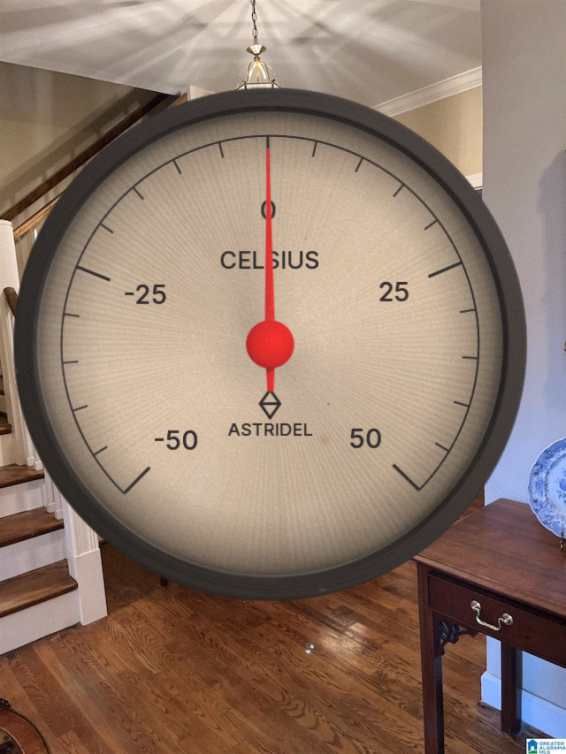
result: 0 °C
